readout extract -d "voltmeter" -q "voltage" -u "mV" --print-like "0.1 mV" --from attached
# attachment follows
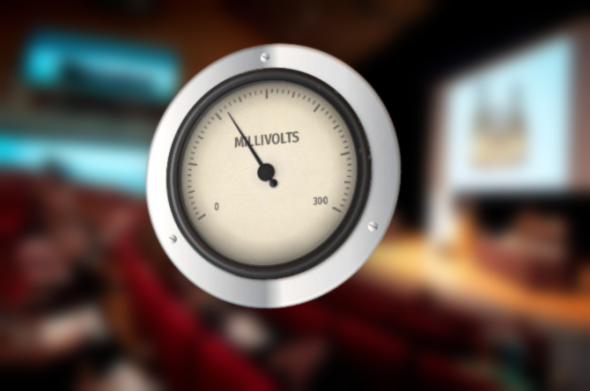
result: 110 mV
